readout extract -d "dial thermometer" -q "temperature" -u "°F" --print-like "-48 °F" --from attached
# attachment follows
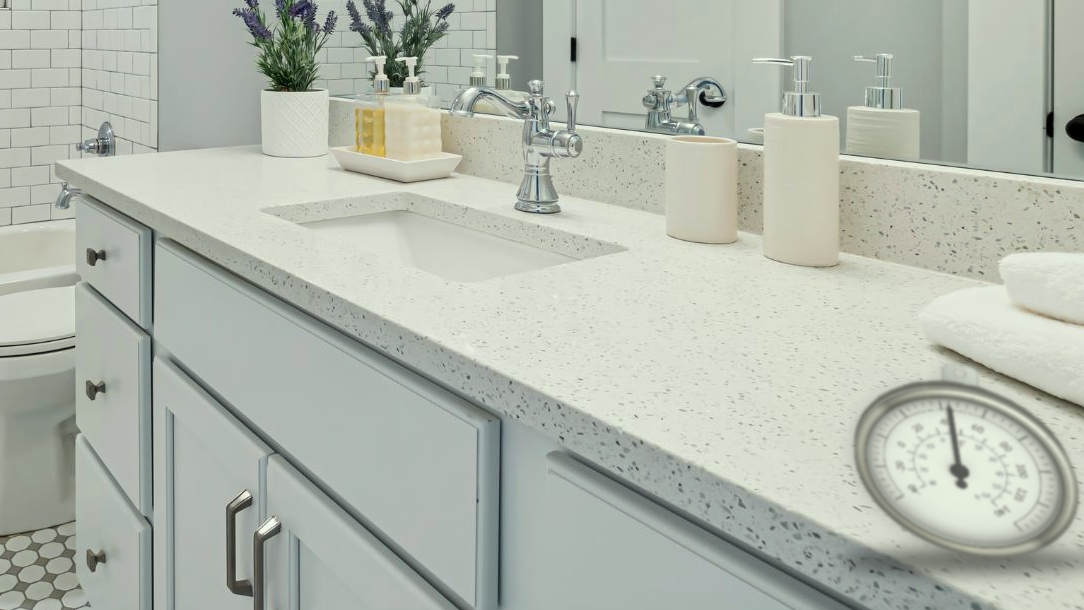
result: 44 °F
